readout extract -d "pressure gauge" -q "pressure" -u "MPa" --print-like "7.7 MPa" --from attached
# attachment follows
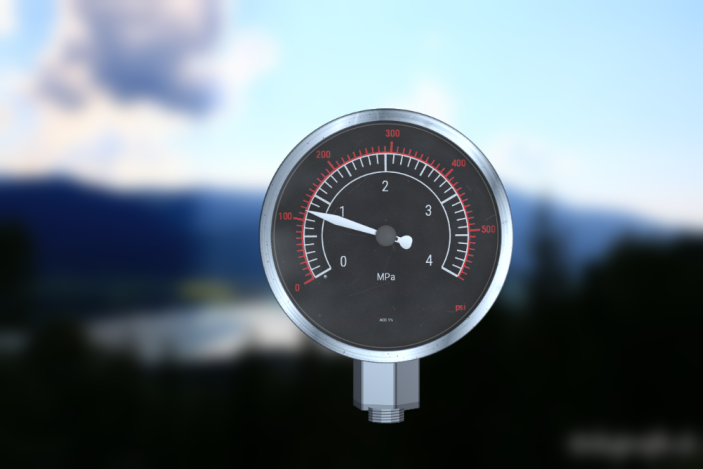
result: 0.8 MPa
